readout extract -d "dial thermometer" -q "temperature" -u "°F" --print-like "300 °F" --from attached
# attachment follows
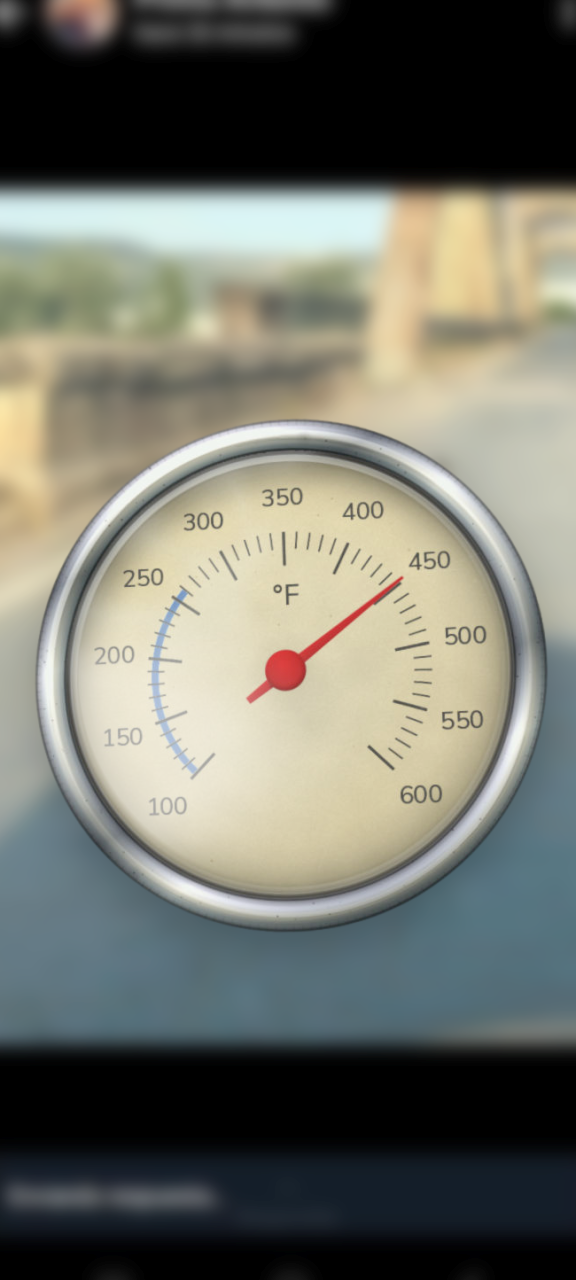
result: 450 °F
